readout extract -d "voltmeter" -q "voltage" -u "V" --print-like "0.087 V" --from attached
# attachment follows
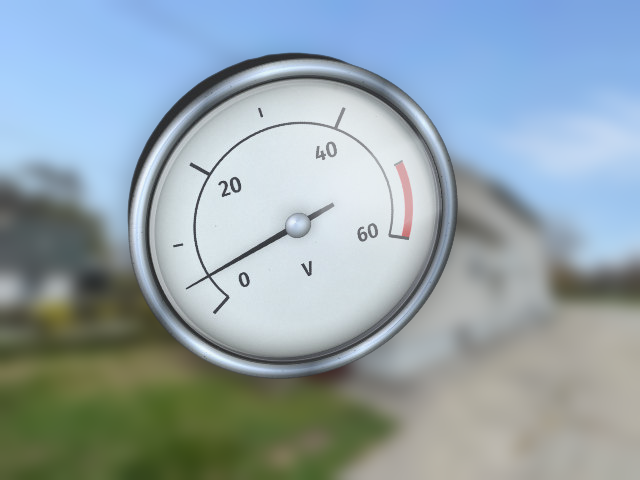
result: 5 V
